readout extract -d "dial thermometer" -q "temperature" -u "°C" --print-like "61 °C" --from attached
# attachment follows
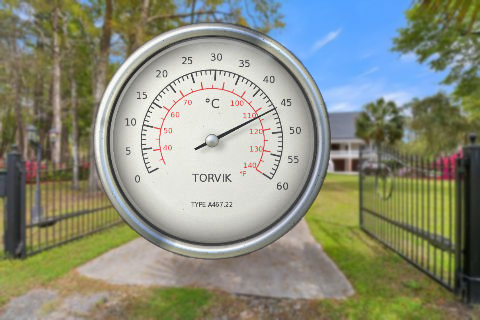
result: 45 °C
